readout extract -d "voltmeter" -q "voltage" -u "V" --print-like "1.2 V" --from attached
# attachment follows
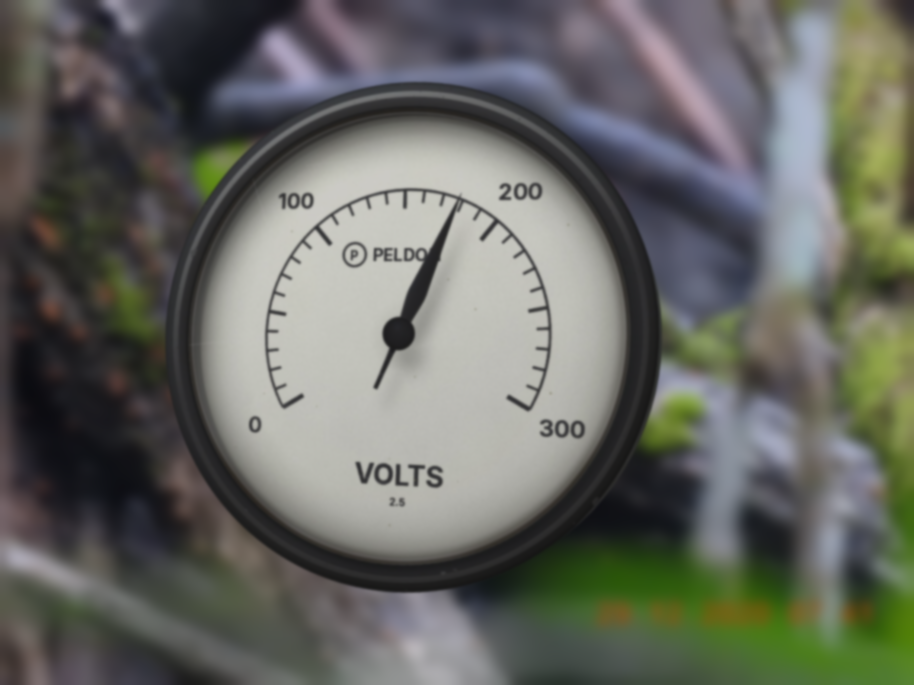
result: 180 V
